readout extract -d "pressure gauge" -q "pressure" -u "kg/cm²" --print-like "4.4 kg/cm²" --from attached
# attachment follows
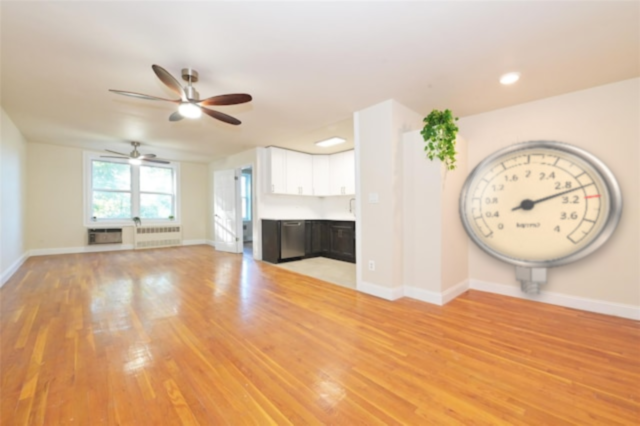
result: 3 kg/cm²
